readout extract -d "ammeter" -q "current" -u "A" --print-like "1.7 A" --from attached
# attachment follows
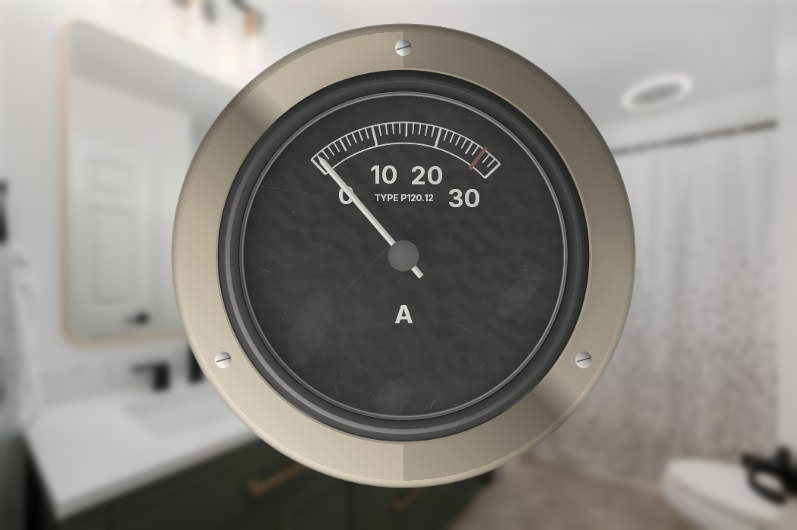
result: 1 A
